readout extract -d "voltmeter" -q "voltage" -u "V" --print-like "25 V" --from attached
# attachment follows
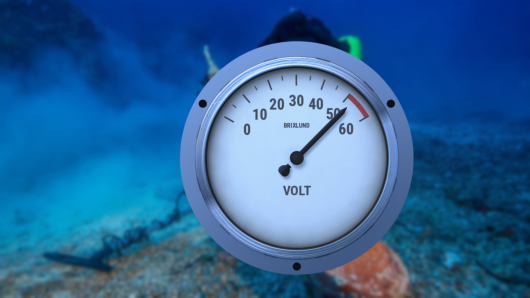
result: 52.5 V
